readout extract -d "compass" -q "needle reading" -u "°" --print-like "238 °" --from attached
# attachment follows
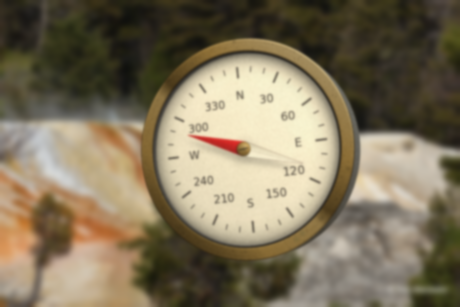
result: 290 °
